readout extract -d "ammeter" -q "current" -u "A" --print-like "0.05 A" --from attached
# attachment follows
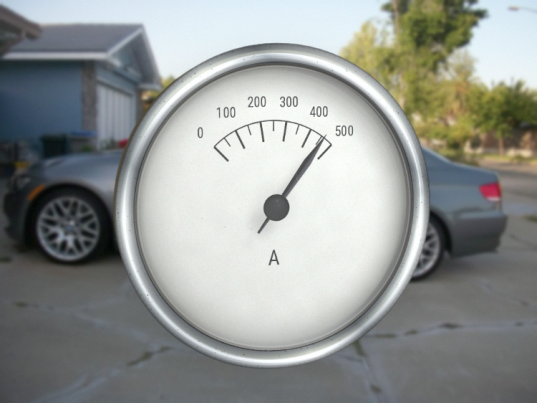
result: 450 A
